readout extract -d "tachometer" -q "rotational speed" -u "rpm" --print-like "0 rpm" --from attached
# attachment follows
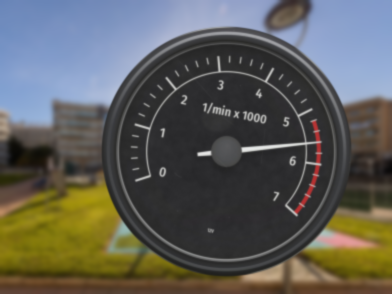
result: 5600 rpm
